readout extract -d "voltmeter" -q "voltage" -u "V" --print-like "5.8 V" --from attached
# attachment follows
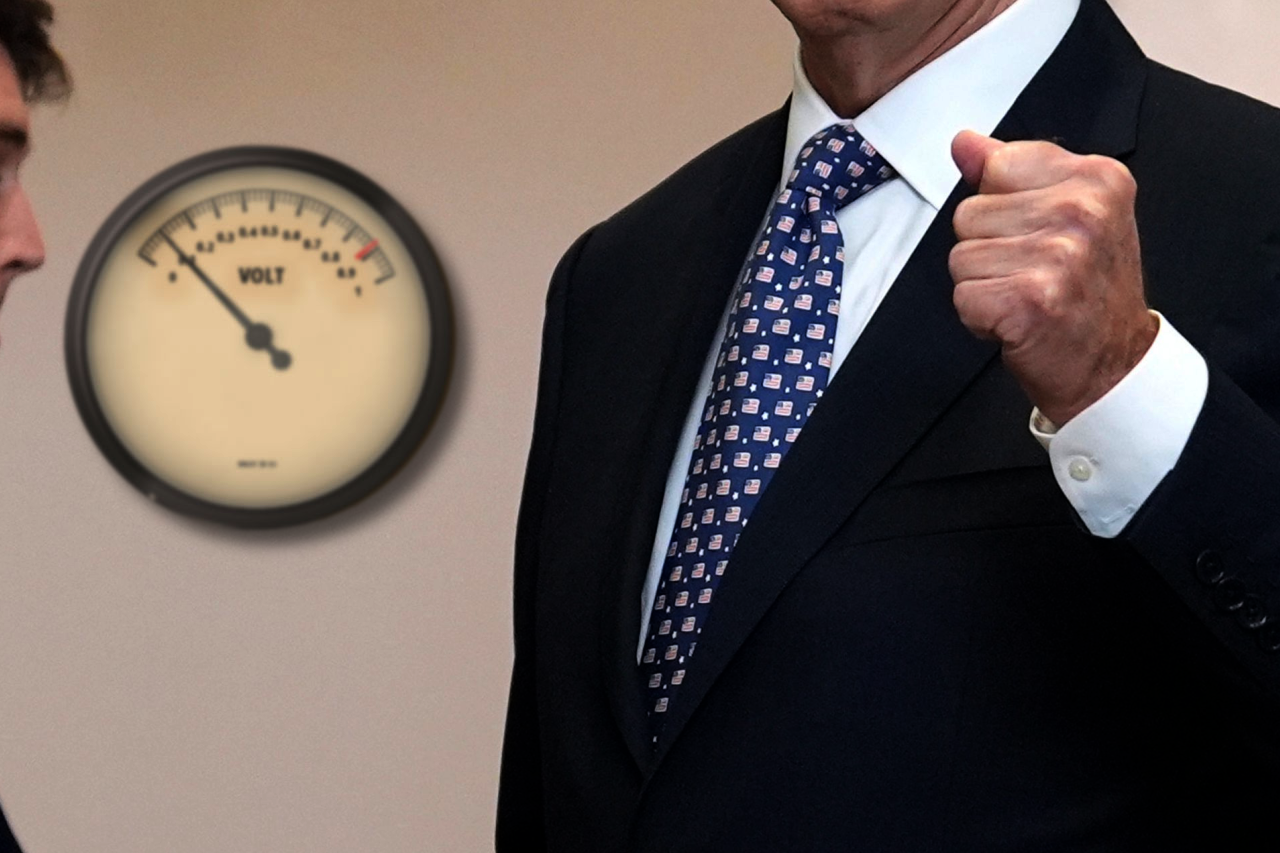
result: 0.1 V
